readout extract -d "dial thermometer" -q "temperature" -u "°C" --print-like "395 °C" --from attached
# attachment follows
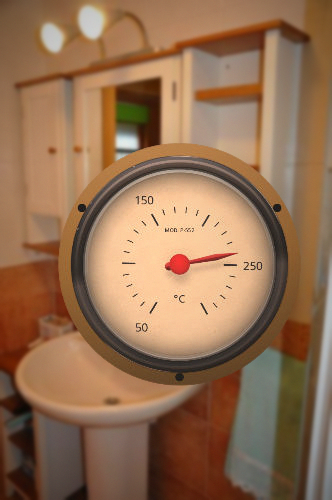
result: 240 °C
